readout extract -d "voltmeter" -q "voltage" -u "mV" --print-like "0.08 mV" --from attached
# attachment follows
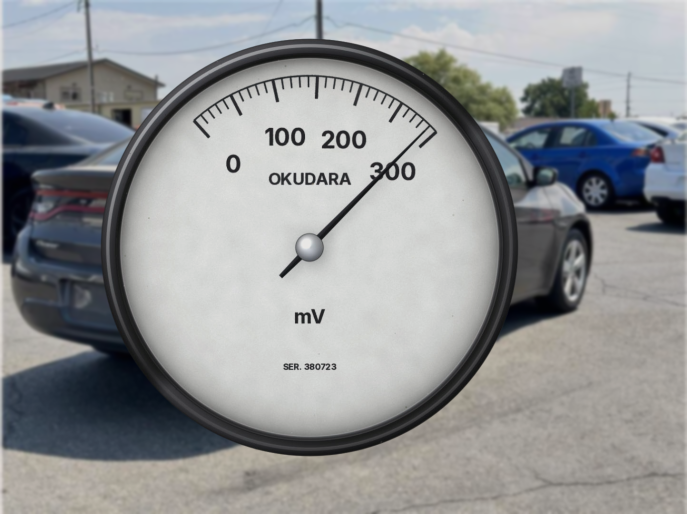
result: 290 mV
